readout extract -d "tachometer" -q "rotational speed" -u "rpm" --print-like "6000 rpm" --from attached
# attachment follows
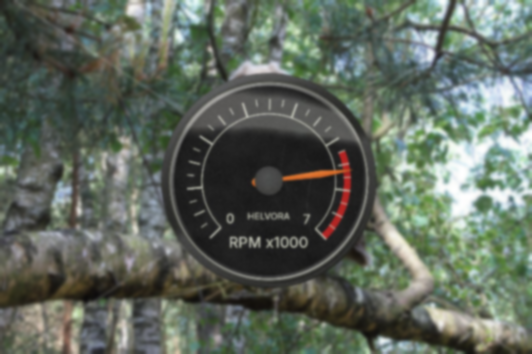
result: 5625 rpm
